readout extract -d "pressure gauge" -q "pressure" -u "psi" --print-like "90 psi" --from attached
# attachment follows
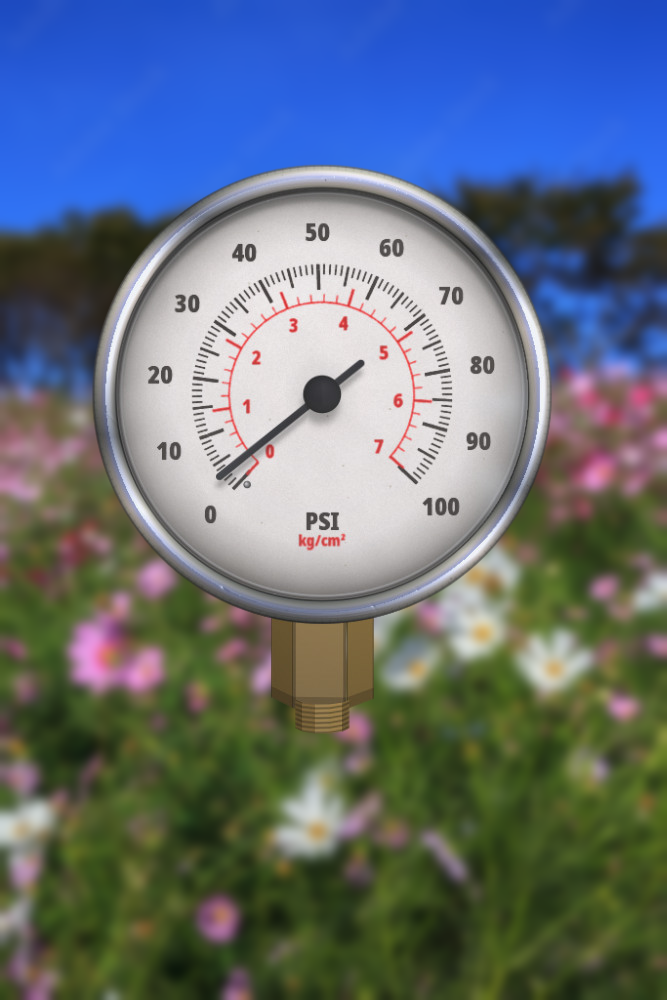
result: 3 psi
